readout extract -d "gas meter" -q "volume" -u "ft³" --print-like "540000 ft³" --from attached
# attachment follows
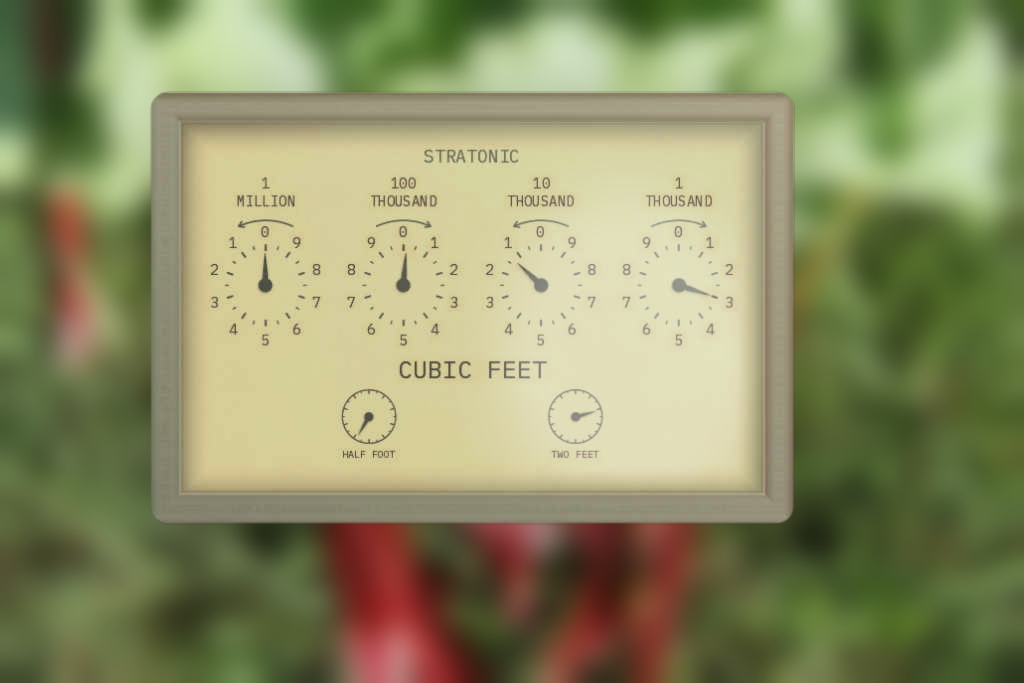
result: 1300 ft³
